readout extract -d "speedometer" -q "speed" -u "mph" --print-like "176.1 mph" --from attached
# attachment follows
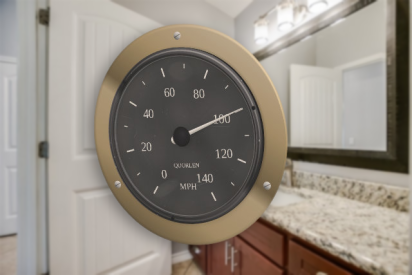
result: 100 mph
